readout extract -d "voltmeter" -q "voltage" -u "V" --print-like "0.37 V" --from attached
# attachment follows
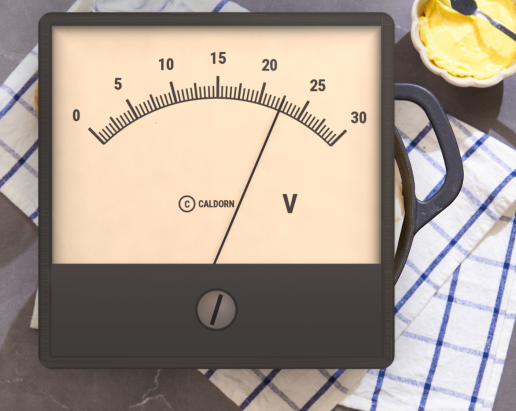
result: 22.5 V
